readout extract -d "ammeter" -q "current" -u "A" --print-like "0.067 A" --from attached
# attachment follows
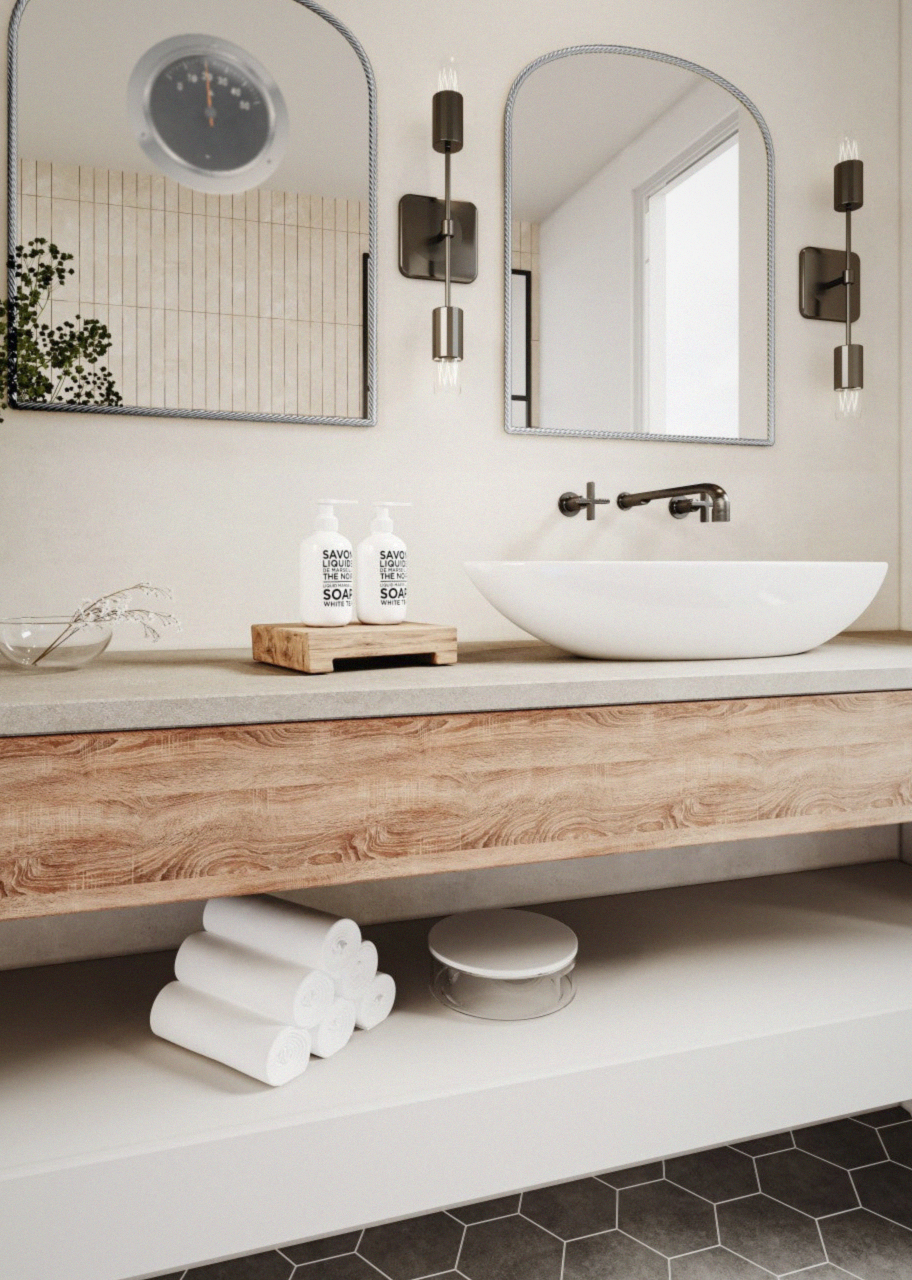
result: 20 A
